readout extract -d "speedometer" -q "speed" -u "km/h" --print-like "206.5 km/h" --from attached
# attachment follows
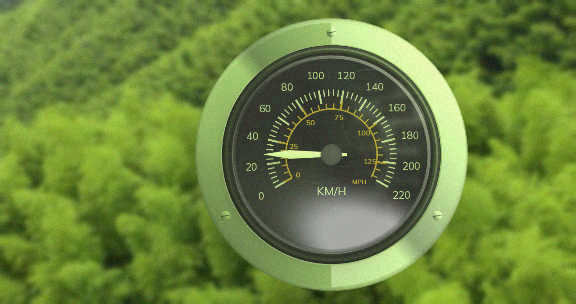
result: 28 km/h
